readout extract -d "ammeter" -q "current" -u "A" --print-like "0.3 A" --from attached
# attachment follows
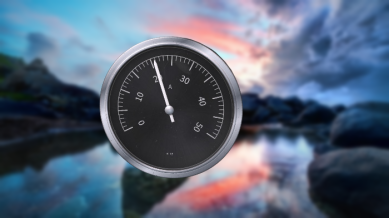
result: 21 A
